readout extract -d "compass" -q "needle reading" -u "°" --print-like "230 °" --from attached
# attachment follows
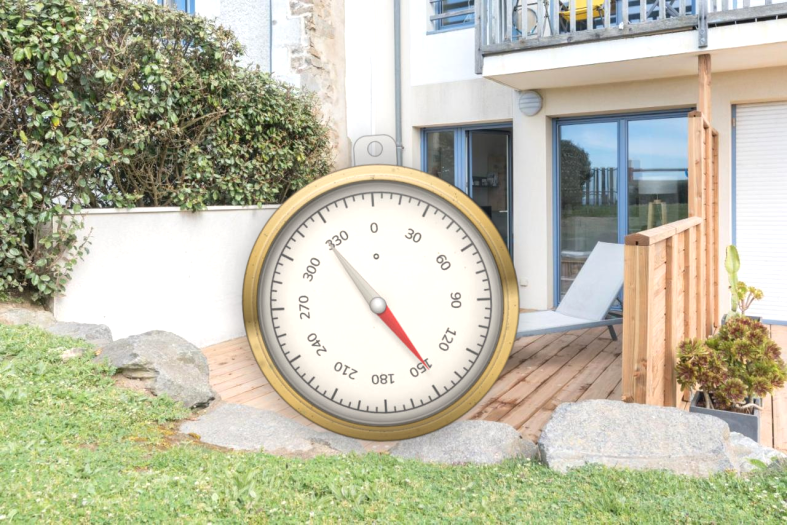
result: 145 °
